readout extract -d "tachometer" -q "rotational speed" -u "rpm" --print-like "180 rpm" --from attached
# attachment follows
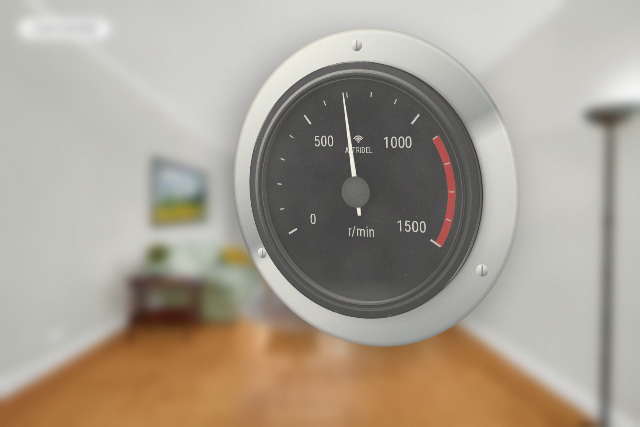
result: 700 rpm
